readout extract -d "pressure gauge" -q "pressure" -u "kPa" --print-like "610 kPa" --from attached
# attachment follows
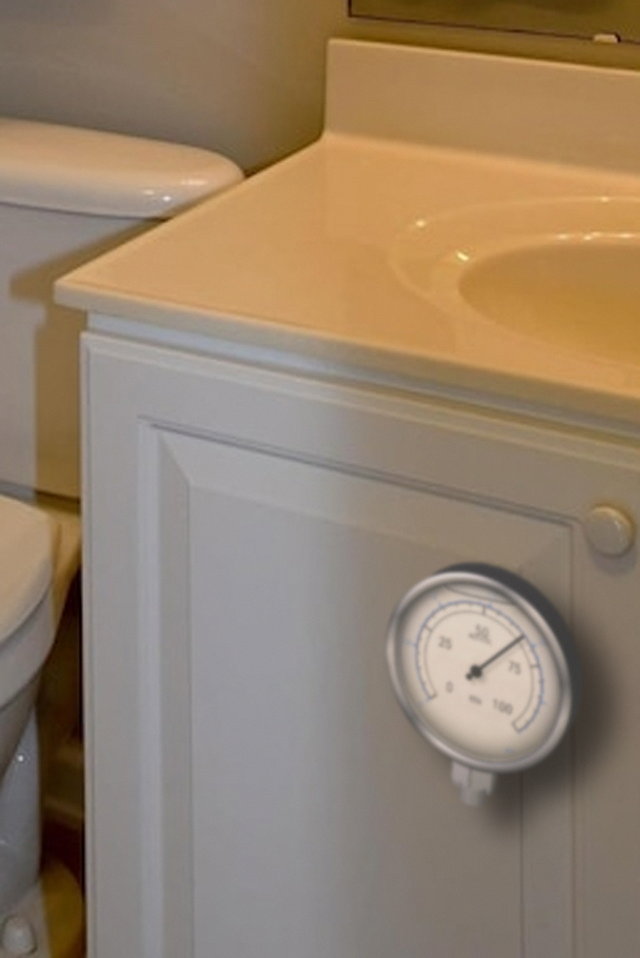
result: 65 kPa
